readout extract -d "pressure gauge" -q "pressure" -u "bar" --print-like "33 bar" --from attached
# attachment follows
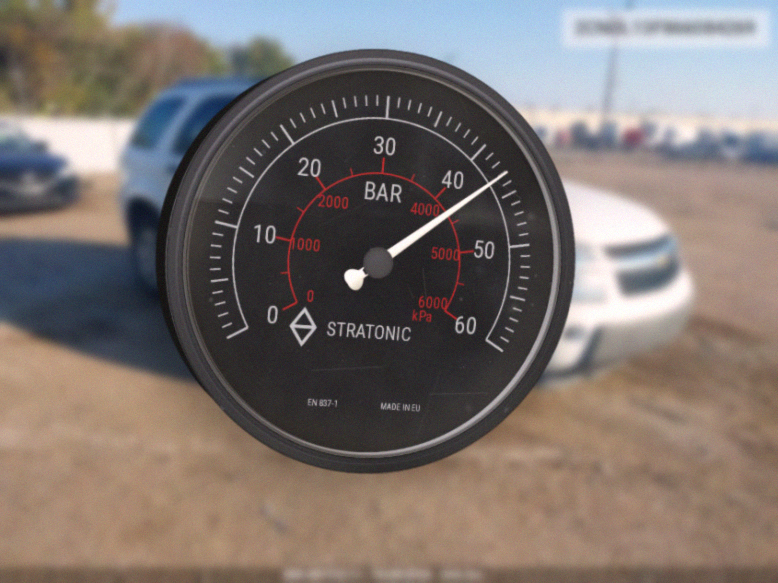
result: 43 bar
